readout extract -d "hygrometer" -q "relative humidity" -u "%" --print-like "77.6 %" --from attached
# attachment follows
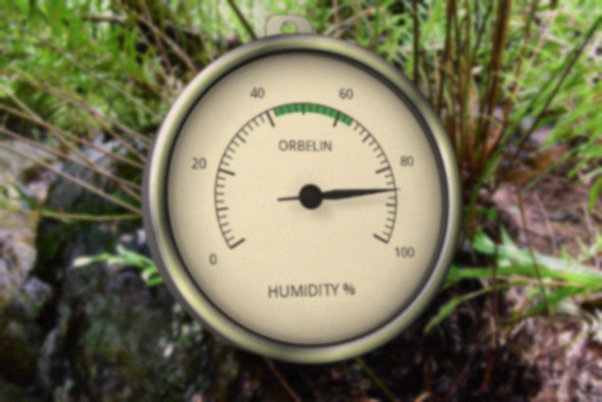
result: 86 %
